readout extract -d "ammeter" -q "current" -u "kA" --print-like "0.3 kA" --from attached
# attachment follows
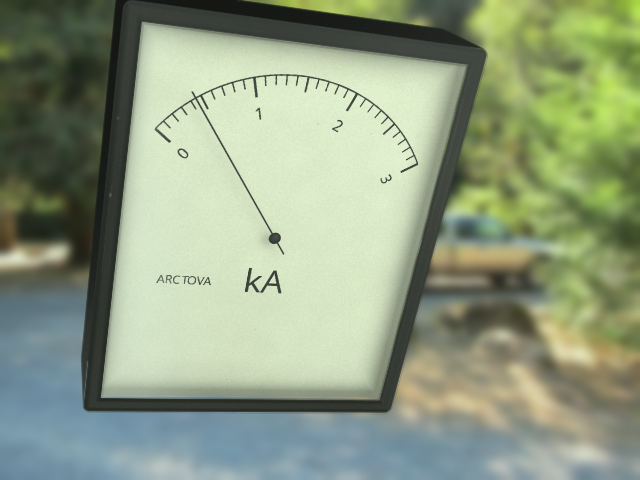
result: 0.45 kA
